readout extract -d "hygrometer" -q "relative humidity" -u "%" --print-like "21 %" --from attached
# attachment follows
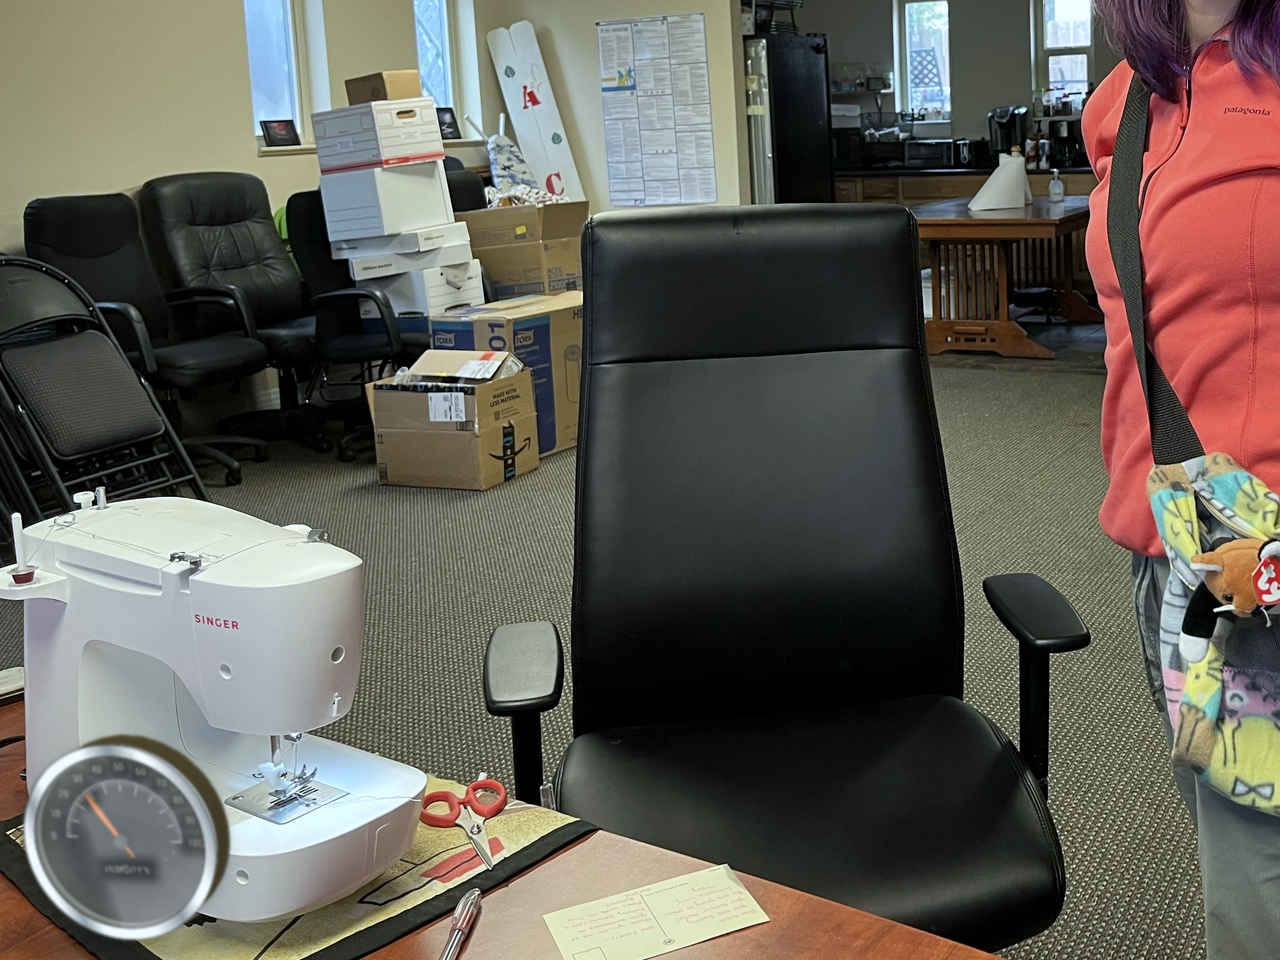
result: 30 %
